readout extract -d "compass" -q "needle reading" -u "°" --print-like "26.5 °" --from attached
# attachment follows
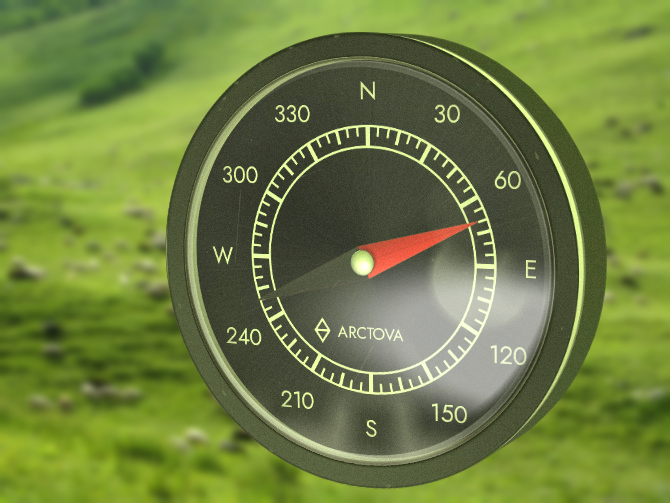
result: 70 °
